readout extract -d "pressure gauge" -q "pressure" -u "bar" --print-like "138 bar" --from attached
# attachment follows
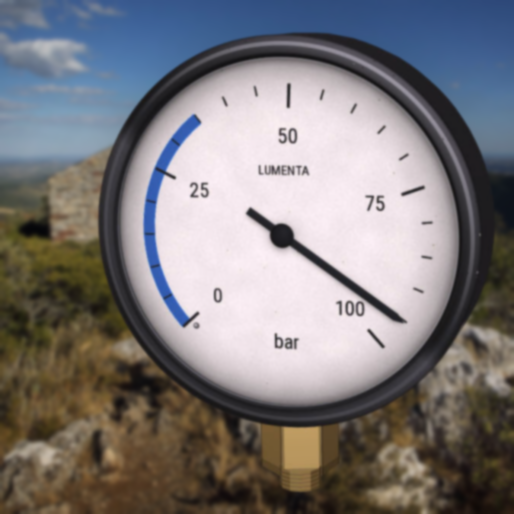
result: 95 bar
